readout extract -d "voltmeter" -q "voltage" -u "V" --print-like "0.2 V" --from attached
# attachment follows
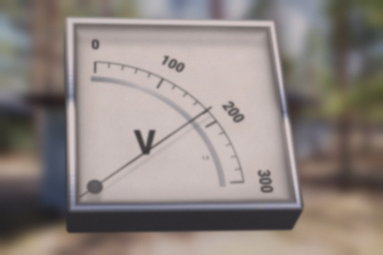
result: 180 V
